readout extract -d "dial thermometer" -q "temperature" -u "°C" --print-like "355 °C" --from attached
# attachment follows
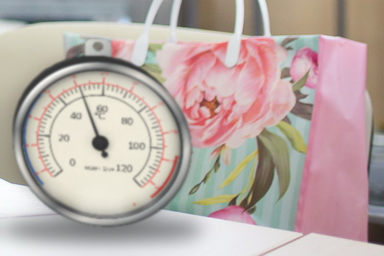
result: 50 °C
